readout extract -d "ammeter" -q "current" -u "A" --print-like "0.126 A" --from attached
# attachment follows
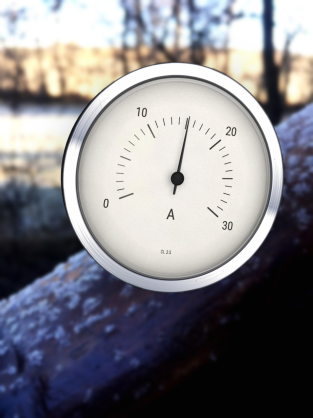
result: 15 A
